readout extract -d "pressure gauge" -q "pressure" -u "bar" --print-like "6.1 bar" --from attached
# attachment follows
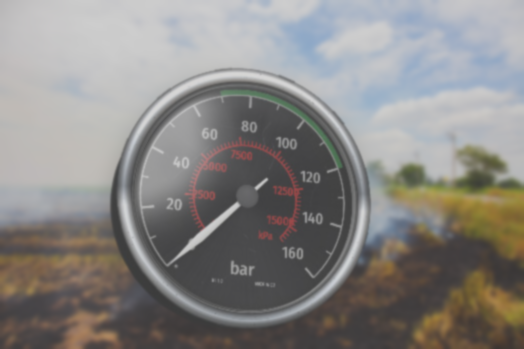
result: 0 bar
